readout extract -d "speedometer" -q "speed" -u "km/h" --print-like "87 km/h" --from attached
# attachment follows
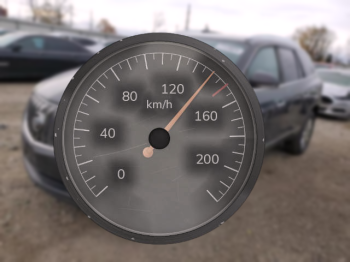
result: 140 km/h
